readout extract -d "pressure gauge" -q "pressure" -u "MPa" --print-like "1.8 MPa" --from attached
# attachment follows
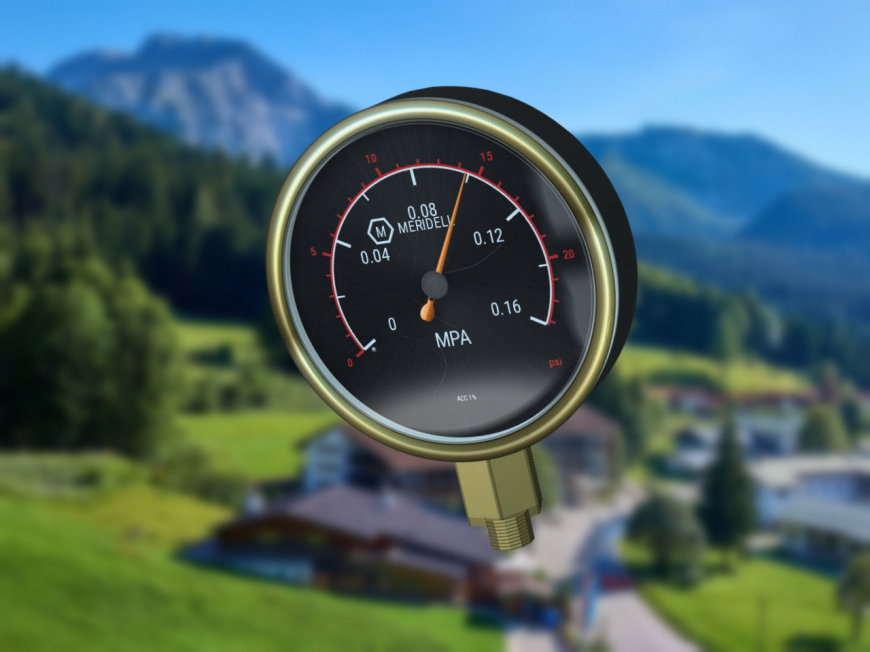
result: 0.1 MPa
